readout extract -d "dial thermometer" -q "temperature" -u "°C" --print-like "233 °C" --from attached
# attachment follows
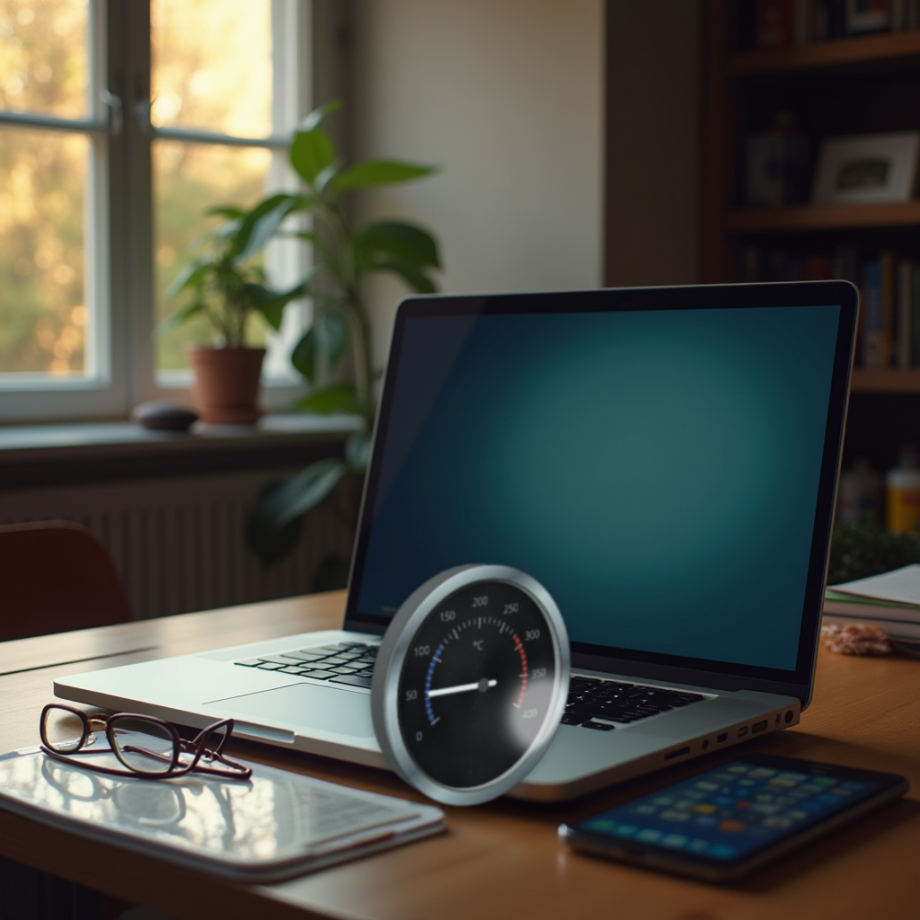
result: 50 °C
